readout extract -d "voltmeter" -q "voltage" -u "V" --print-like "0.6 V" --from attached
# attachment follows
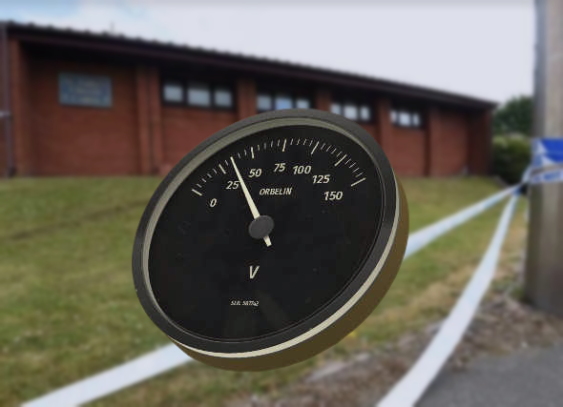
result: 35 V
